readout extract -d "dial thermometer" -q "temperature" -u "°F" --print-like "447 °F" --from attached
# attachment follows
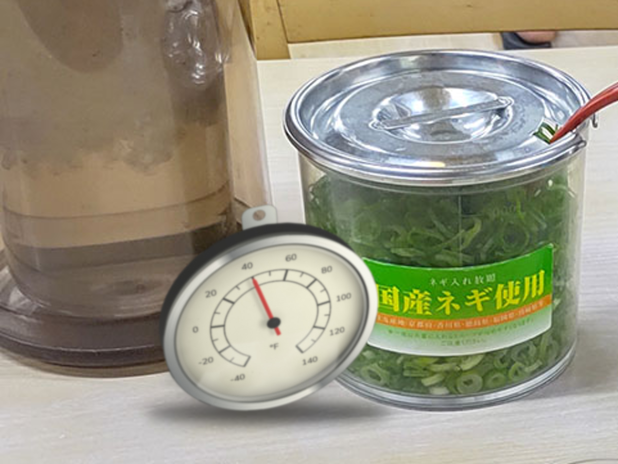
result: 40 °F
